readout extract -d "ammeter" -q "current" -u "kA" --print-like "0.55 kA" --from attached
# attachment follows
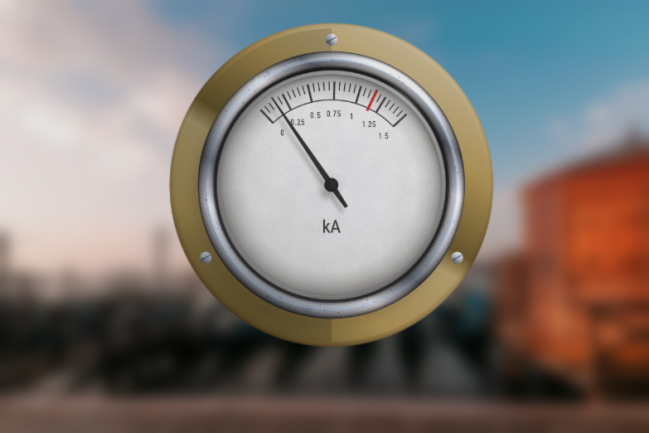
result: 0.15 kA
